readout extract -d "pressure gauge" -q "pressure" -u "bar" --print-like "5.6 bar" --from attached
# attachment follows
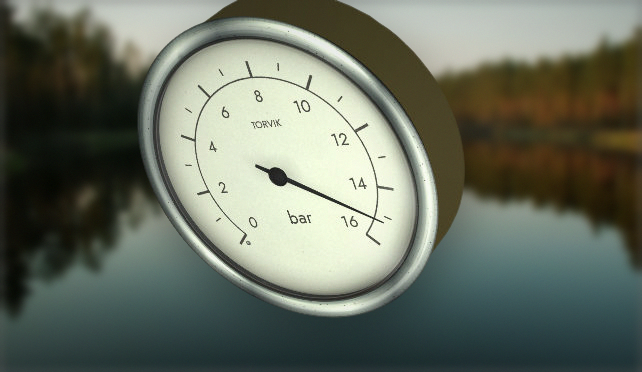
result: 15 bar
